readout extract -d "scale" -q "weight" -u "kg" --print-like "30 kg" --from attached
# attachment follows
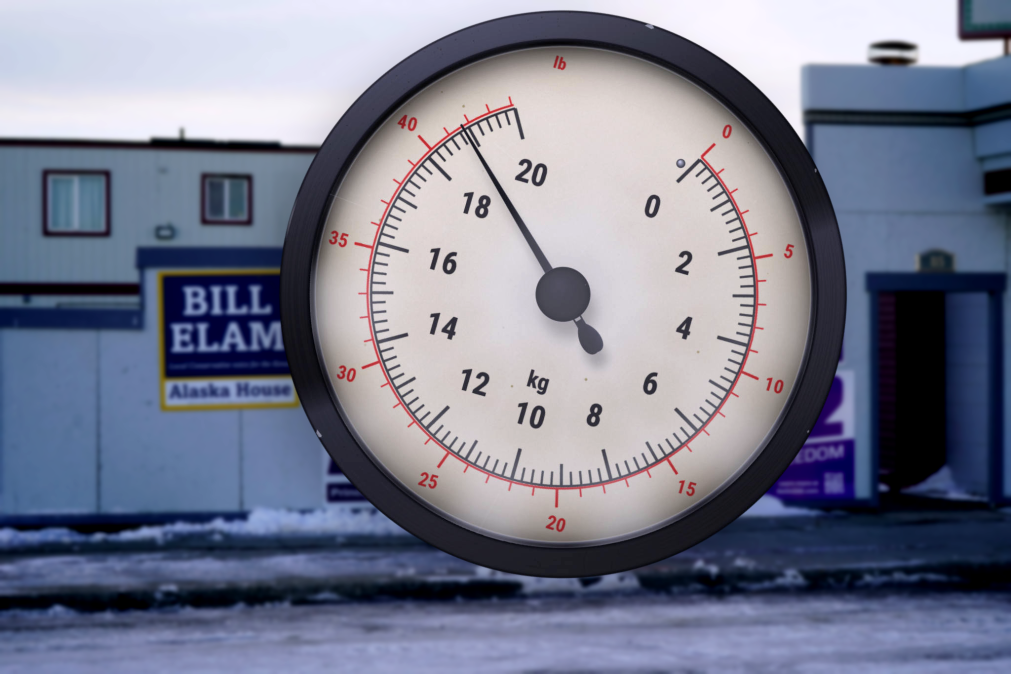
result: 18.9 kg
